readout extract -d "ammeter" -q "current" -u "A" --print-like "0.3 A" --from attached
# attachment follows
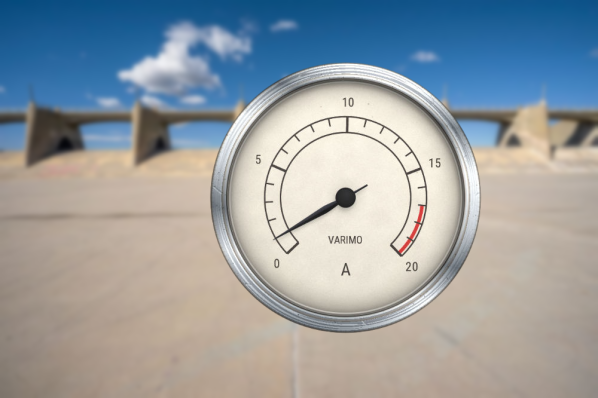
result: 1 A
